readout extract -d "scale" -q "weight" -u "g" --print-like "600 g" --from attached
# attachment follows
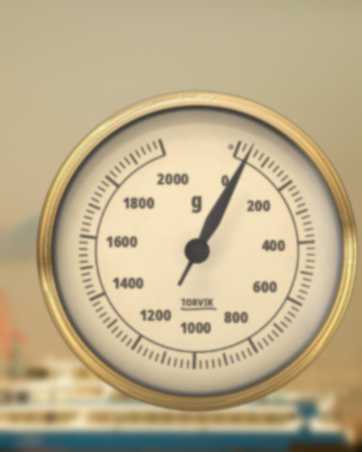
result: 40 g
